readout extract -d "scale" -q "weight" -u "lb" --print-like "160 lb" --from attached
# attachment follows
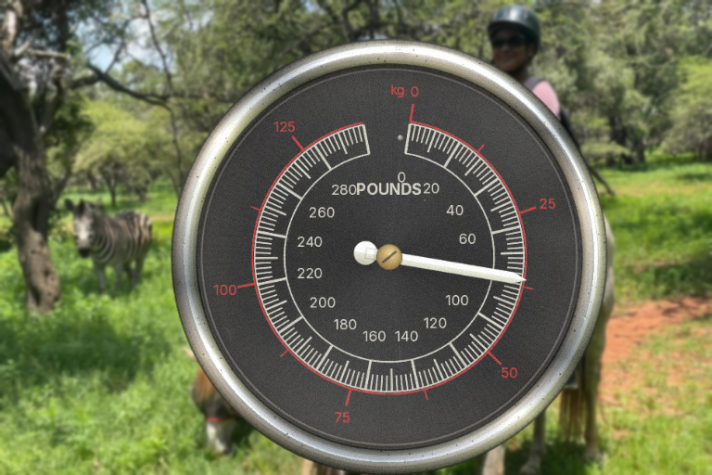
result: 80 lb
